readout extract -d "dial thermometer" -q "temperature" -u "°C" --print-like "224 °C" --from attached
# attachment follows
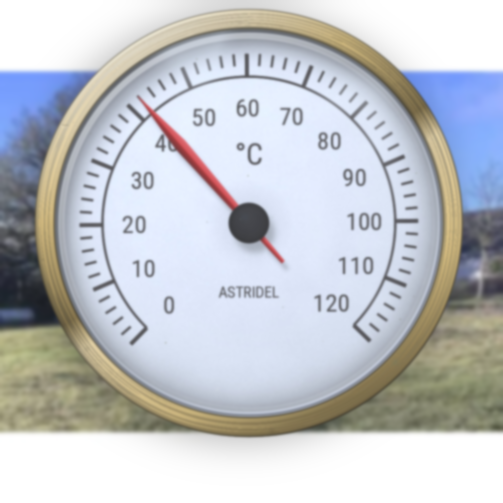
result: 42 °C
